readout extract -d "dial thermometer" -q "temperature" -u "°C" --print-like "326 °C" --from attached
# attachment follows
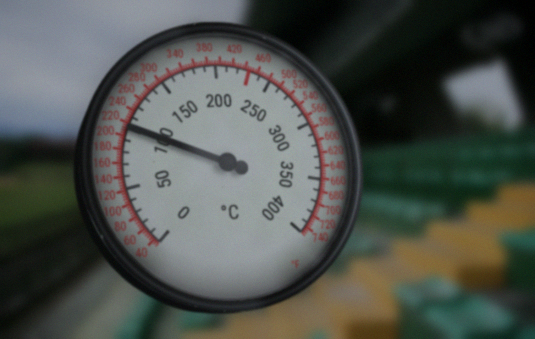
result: 100 °C
